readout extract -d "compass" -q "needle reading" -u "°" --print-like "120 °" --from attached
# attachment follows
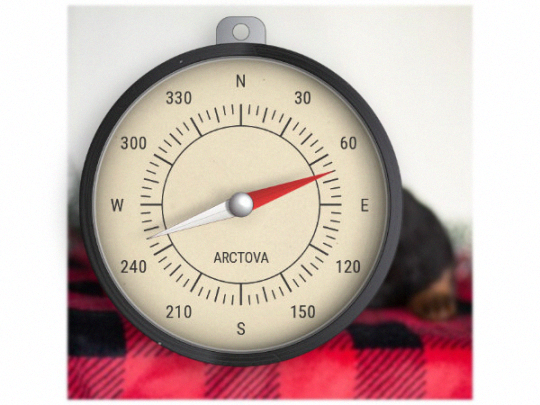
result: 70 °
